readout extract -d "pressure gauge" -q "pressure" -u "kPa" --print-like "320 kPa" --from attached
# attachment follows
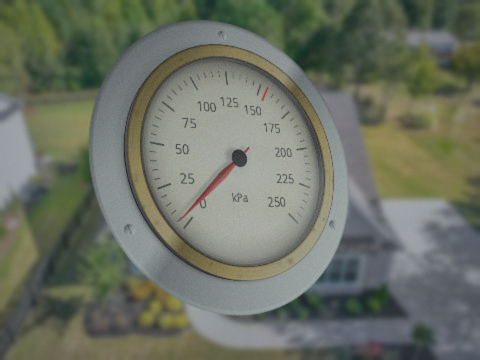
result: 5 kPa
